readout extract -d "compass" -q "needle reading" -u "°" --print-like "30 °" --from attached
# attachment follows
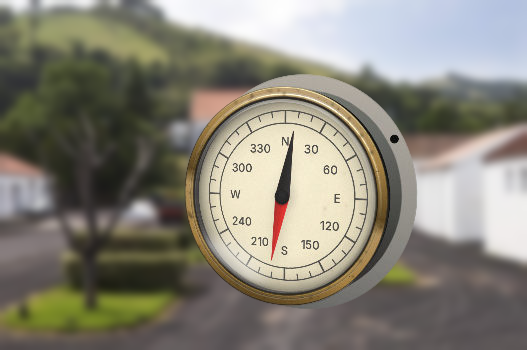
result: 190 °
